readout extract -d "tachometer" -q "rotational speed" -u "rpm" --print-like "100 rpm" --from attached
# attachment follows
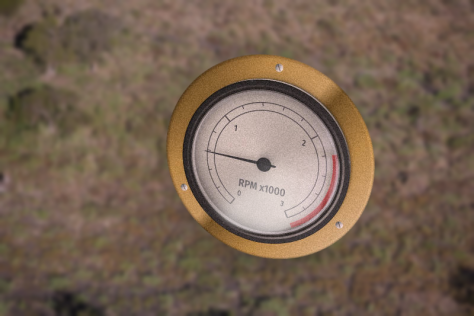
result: 600 rpm
